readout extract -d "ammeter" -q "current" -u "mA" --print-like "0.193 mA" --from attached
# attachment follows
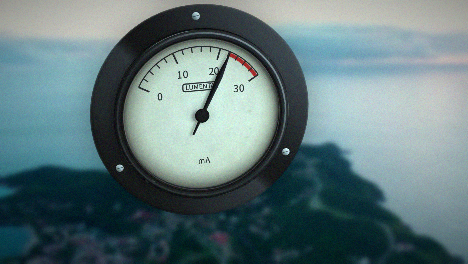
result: 22 mA
